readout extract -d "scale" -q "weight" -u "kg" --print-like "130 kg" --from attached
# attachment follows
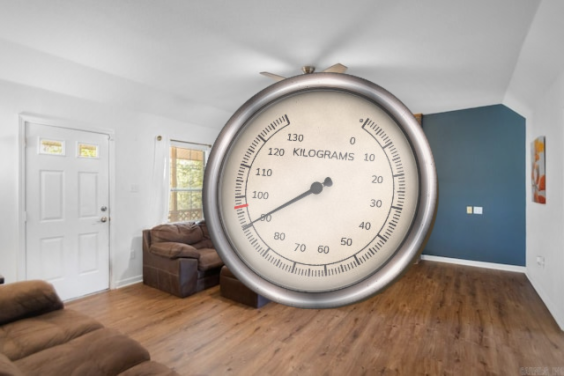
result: 90 kg
